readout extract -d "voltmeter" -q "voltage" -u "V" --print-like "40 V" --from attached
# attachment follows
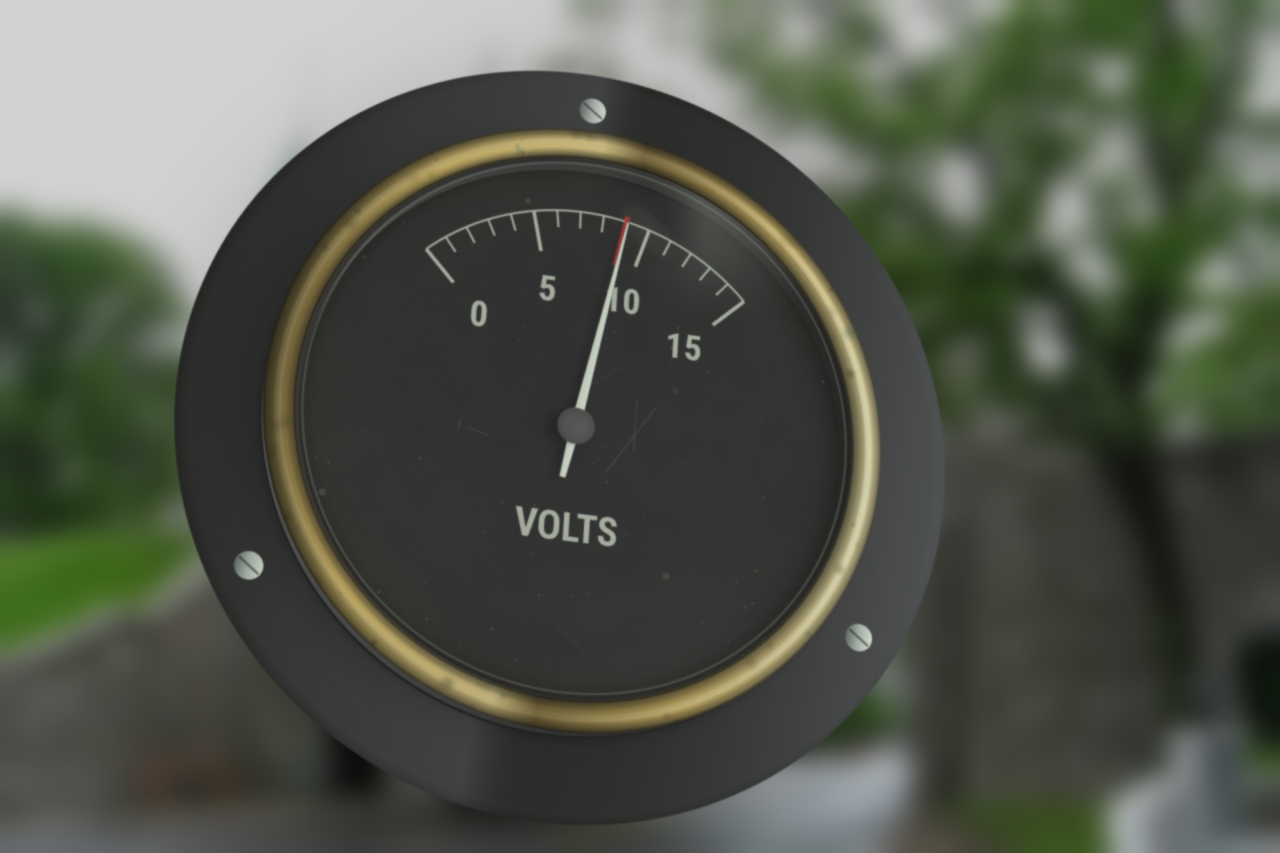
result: 9 V
